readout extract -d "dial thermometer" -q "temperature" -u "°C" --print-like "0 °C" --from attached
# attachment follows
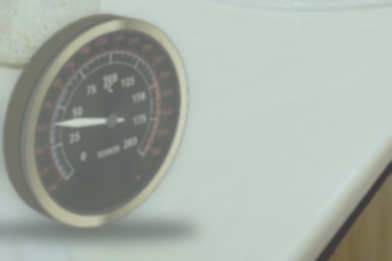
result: 40 °C
